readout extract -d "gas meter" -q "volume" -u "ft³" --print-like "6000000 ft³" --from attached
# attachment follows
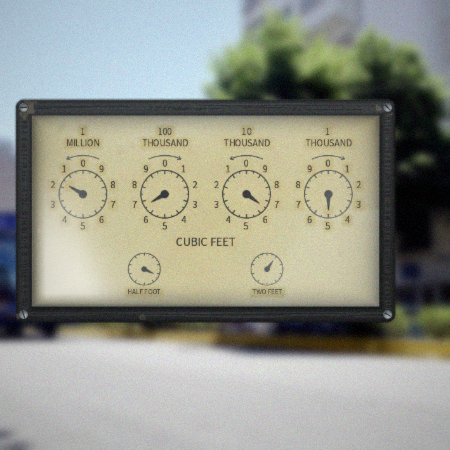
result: 166500 ft³
